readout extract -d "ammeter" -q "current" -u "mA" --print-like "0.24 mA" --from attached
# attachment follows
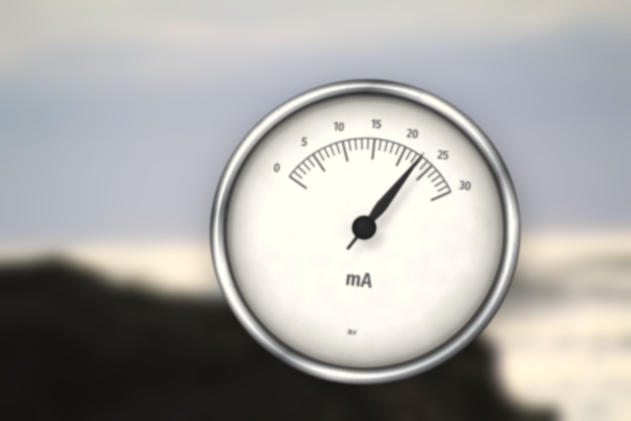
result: 23 mA
